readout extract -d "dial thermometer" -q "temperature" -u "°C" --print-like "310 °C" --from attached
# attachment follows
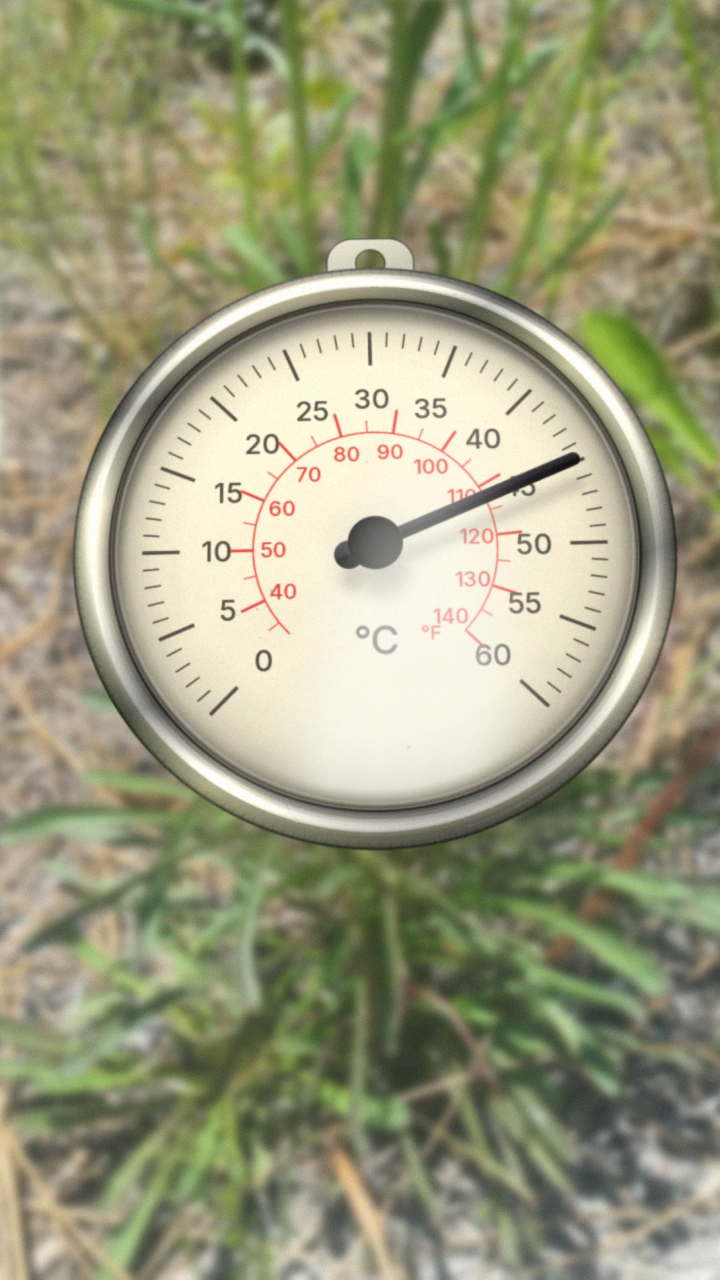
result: 45 °C
